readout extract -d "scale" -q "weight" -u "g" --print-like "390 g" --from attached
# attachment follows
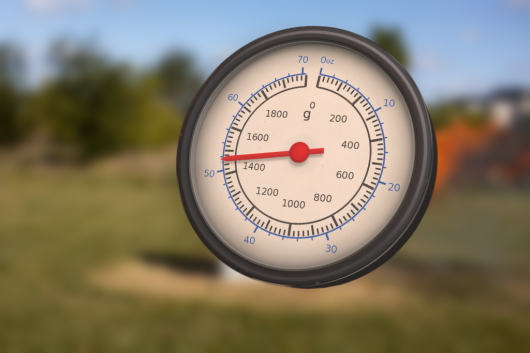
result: 1460 g
